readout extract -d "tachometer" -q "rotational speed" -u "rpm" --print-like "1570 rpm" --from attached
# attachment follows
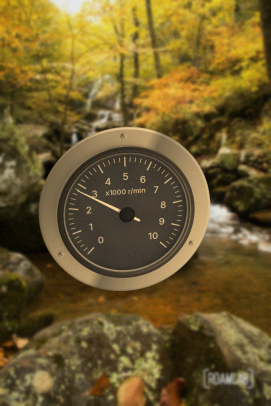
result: 2800 rpm
